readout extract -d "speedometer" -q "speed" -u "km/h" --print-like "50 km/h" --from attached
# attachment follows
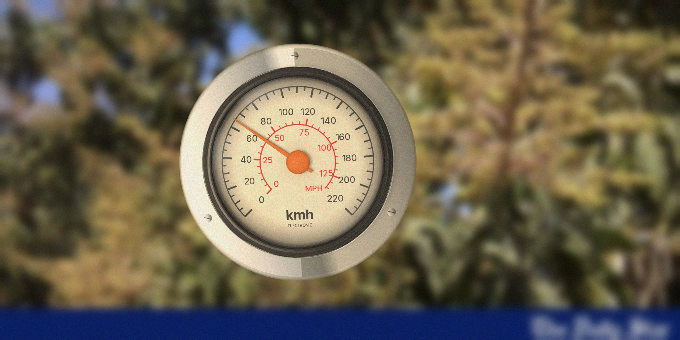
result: 65 km/h
